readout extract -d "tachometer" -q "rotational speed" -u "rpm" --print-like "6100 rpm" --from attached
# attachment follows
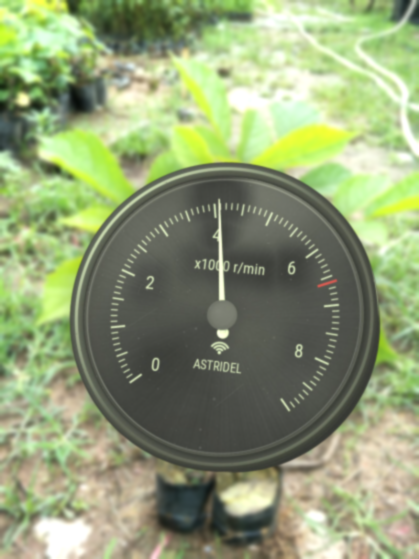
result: 4100 rpm
